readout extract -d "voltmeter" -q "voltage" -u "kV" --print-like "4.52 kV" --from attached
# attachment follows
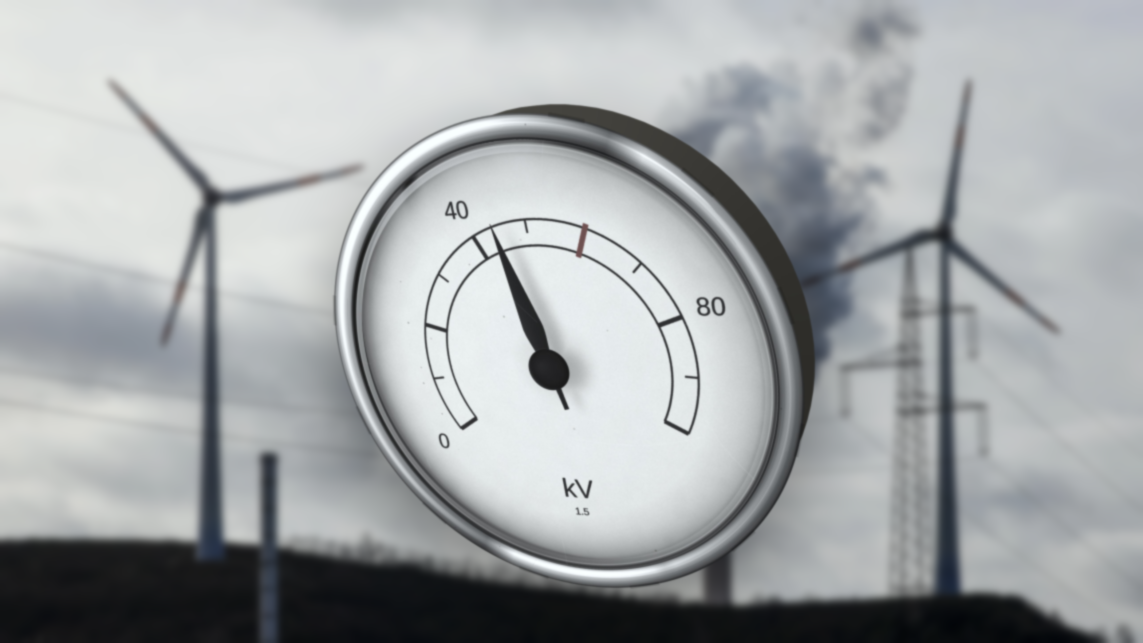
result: 45 kV
